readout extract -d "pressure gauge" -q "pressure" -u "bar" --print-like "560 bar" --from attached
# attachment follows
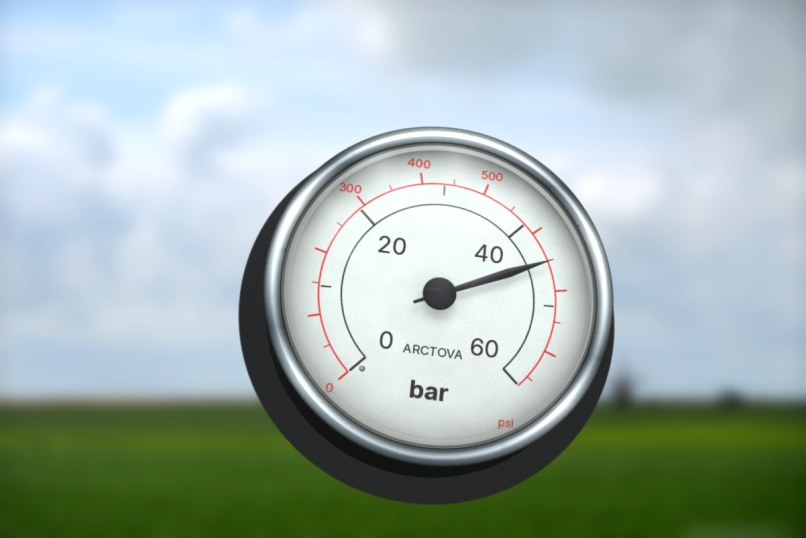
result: 45 bar
